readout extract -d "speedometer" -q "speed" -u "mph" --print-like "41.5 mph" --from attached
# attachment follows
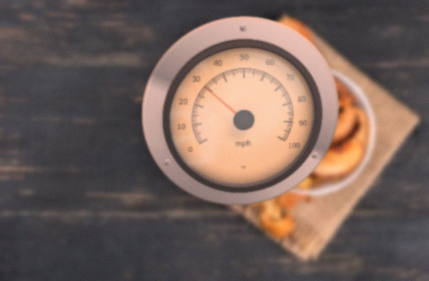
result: 30 mph
